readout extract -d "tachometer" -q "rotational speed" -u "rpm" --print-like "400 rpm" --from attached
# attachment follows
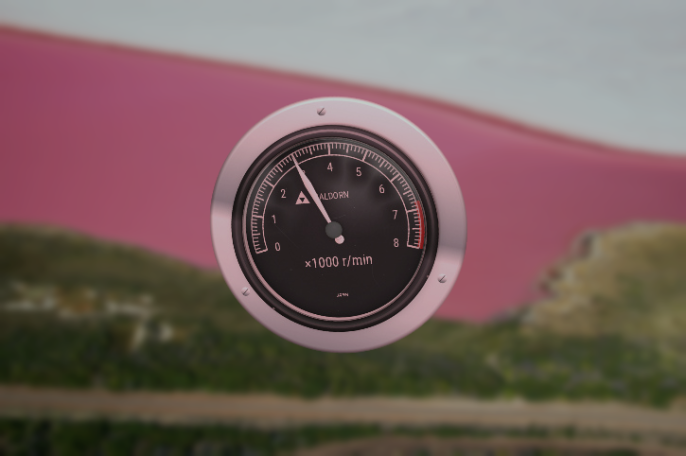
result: 3000 rpm
